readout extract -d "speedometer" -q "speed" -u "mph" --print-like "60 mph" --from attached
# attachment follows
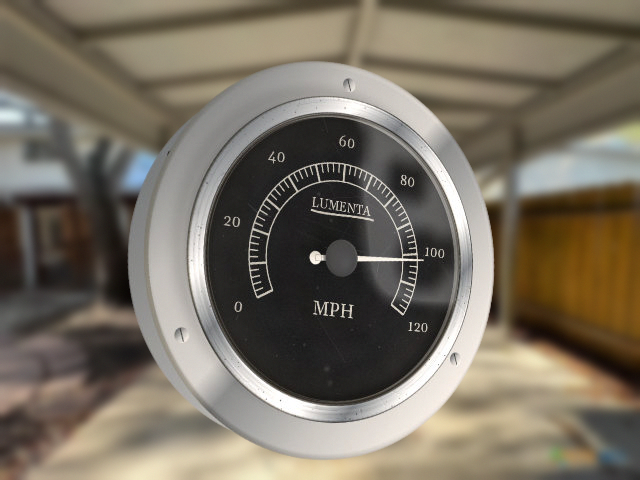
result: 102 mph
